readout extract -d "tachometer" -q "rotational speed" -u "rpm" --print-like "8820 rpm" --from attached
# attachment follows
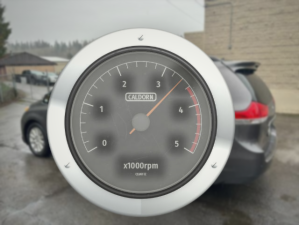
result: 3400 rpm
